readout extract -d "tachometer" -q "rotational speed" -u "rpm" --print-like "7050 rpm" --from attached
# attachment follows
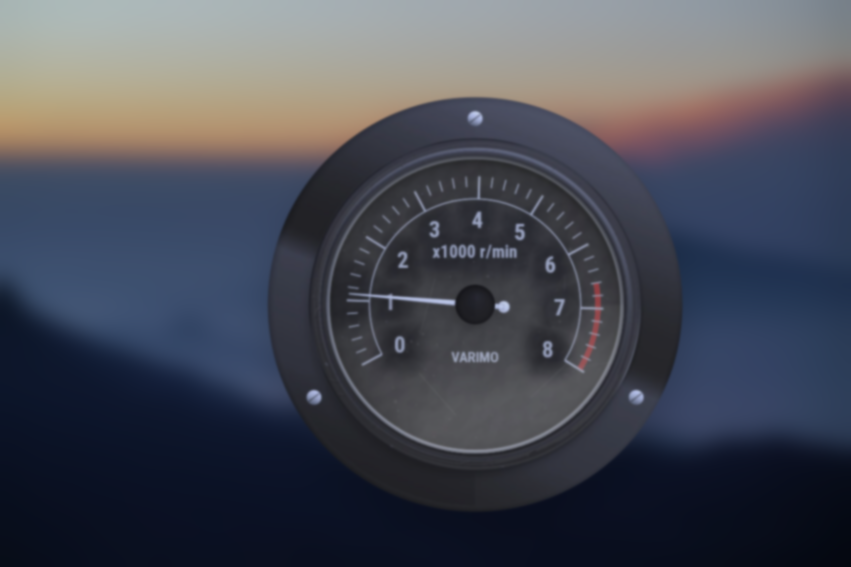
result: 1100 rpm
